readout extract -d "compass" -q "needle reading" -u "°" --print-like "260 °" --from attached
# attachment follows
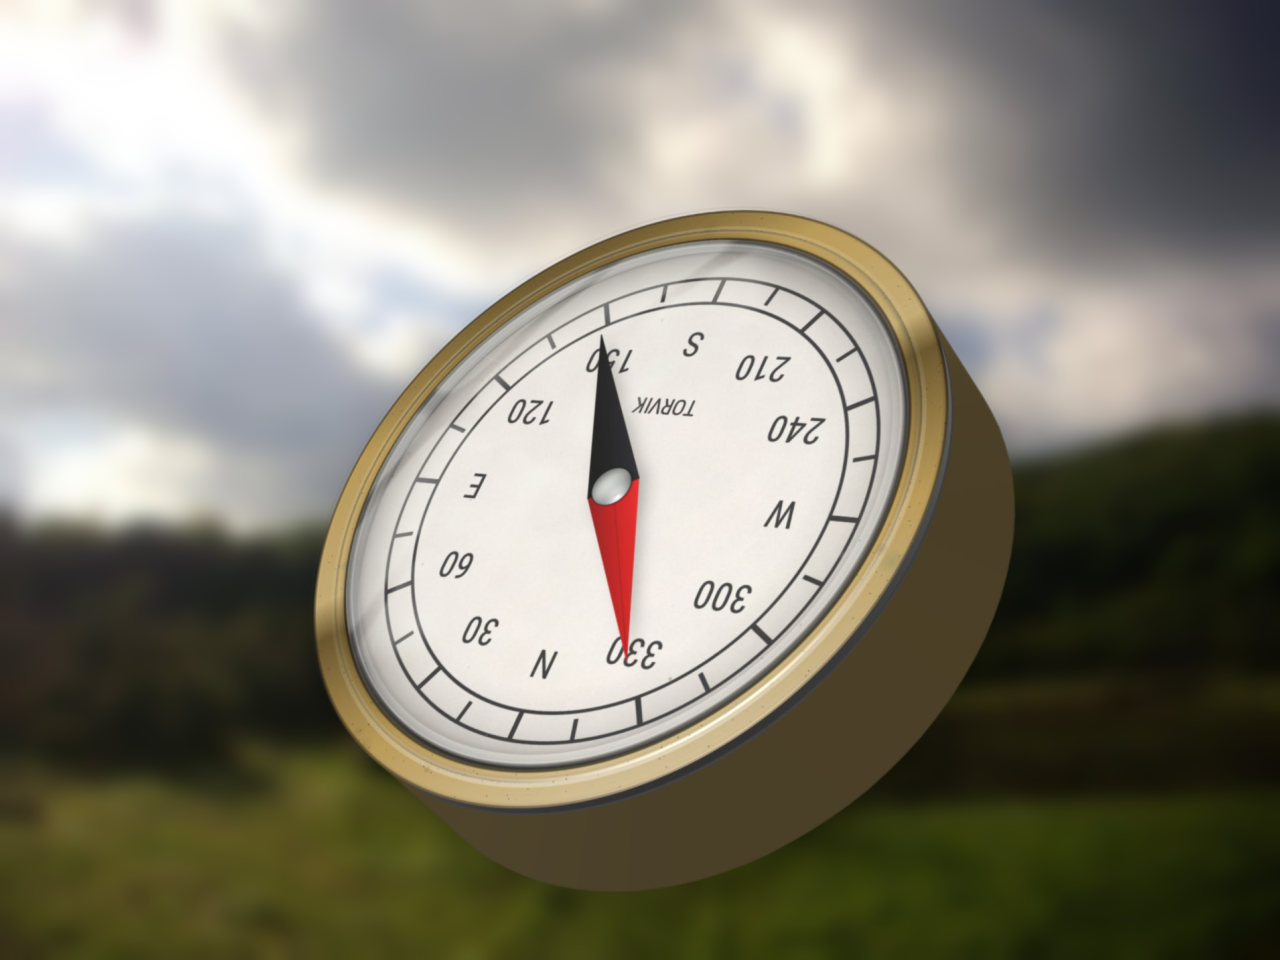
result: 330 °
